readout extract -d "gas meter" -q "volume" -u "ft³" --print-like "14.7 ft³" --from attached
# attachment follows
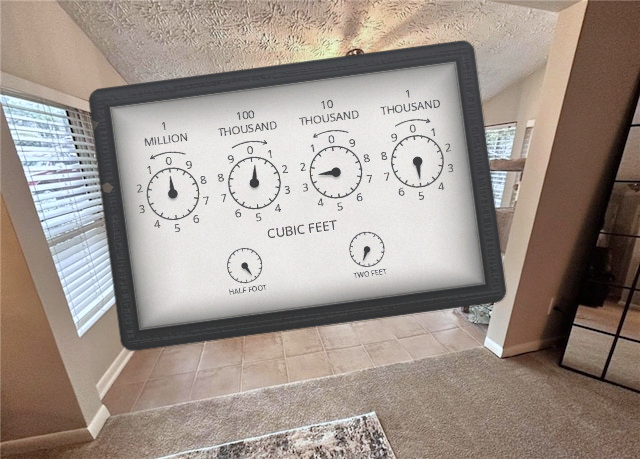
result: 2500 ft³
